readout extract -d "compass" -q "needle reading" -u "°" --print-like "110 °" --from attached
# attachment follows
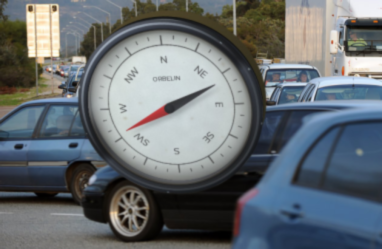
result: 245 °
